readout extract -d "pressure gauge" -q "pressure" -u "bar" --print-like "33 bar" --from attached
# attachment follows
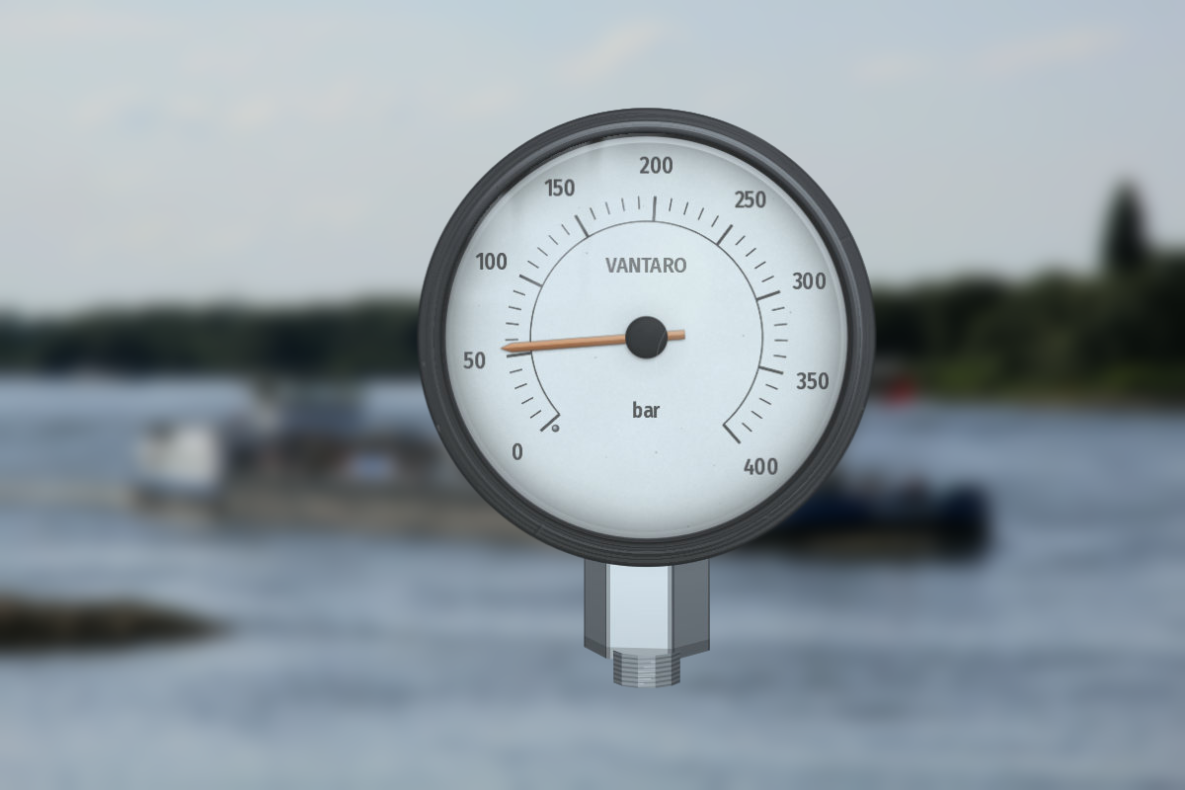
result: 55 bar
